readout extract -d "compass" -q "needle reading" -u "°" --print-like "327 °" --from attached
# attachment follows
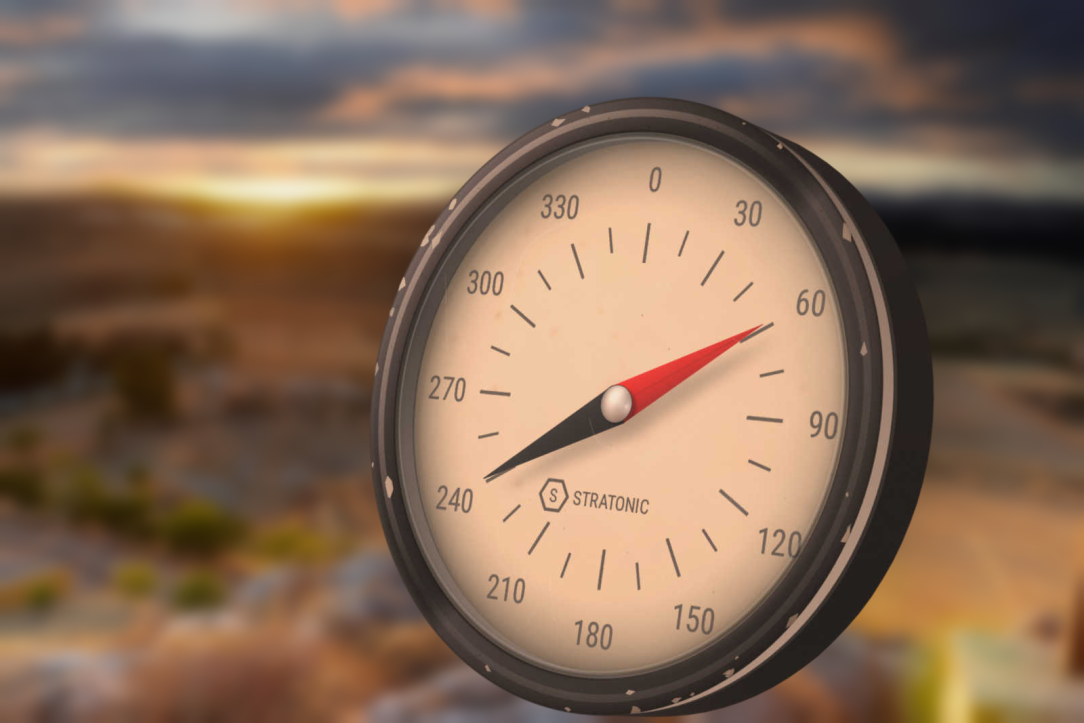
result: 60 °
